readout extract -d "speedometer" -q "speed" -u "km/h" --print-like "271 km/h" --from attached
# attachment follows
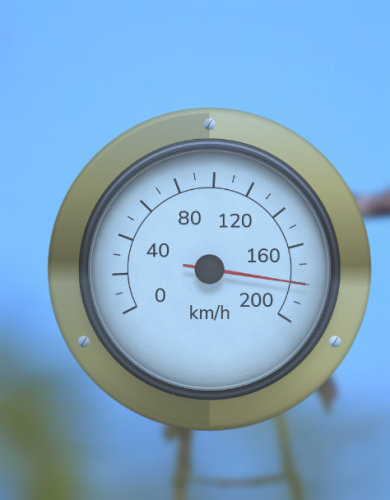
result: 180 km/h
